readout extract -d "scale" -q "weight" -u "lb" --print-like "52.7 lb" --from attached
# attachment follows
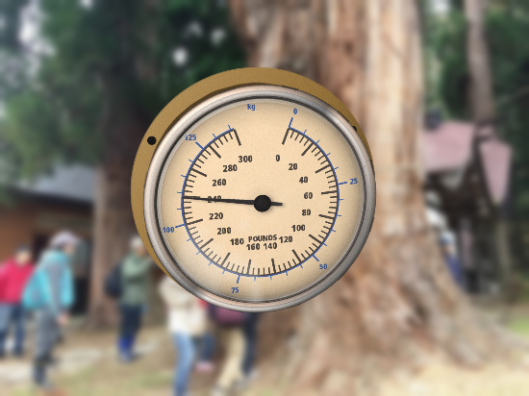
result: 240 lb
